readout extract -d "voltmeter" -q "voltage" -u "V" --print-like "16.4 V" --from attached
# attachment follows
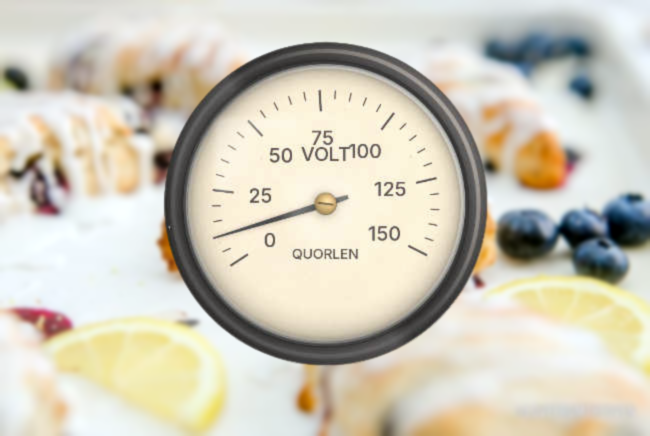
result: 10 V
